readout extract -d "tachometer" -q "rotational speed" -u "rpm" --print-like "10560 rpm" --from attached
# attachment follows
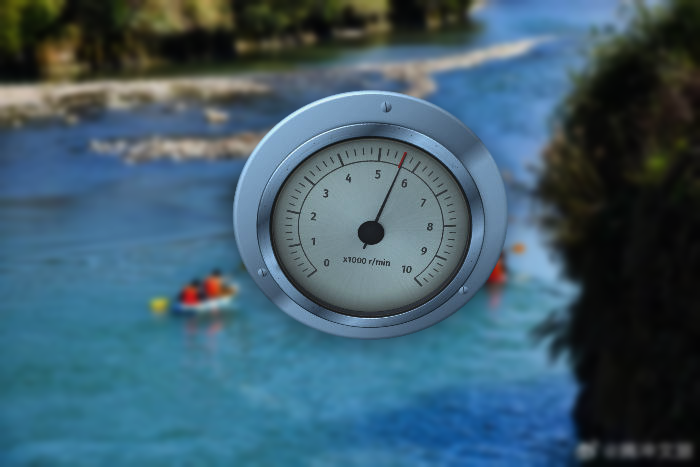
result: 5600 rpm
